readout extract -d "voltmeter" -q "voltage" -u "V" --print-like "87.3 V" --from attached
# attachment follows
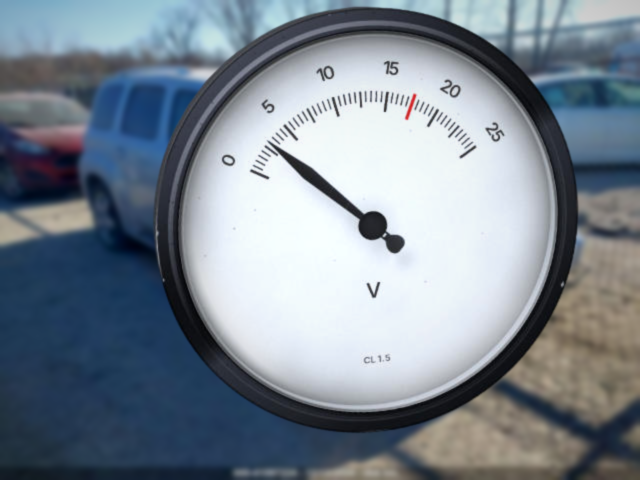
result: 3 V
